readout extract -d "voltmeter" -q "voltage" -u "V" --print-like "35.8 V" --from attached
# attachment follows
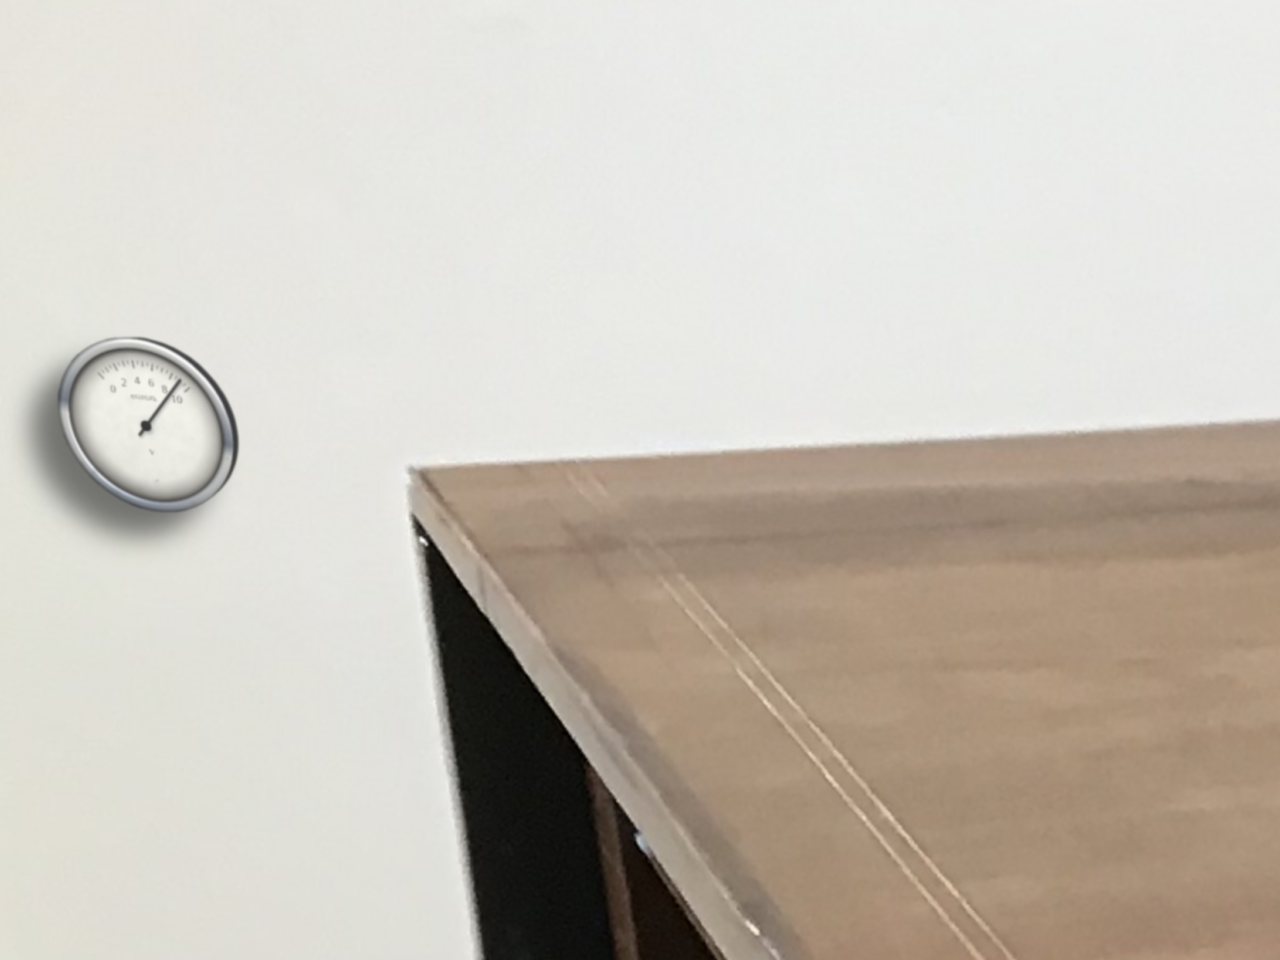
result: 9 V
